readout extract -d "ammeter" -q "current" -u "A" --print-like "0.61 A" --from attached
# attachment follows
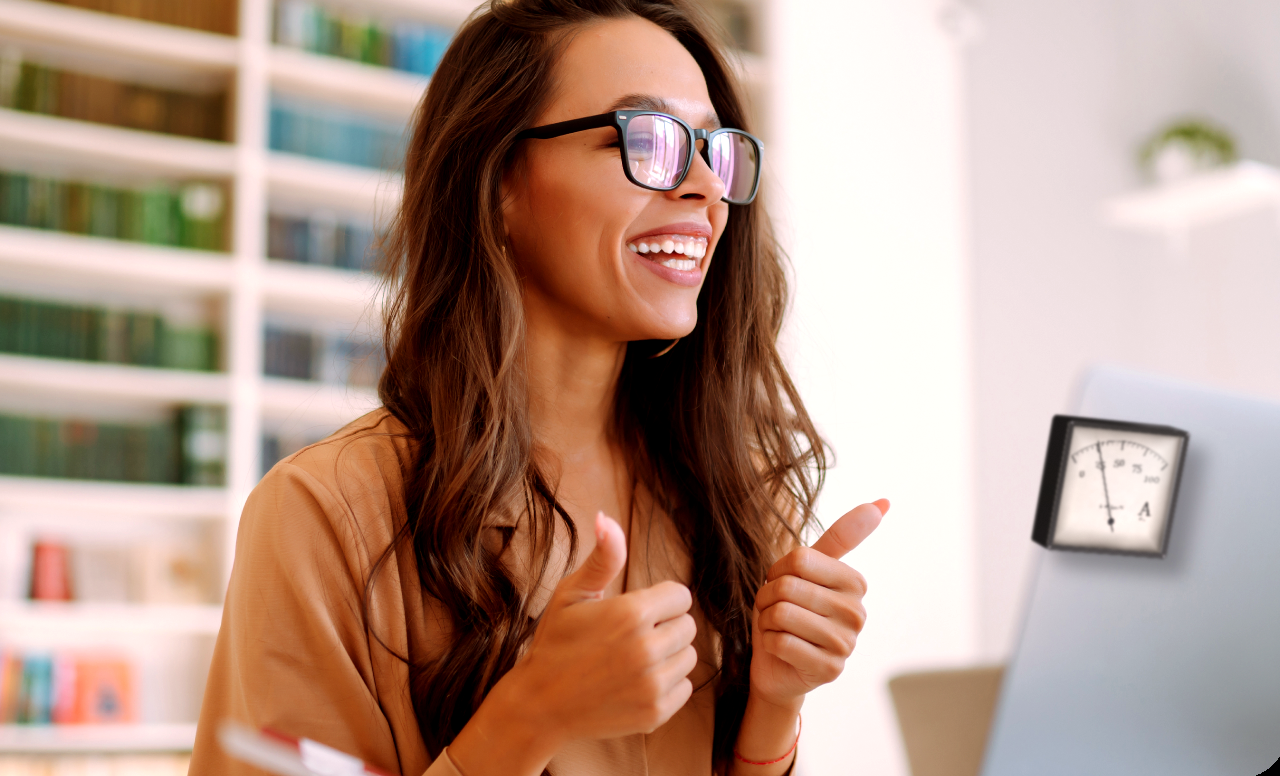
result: 25 A
